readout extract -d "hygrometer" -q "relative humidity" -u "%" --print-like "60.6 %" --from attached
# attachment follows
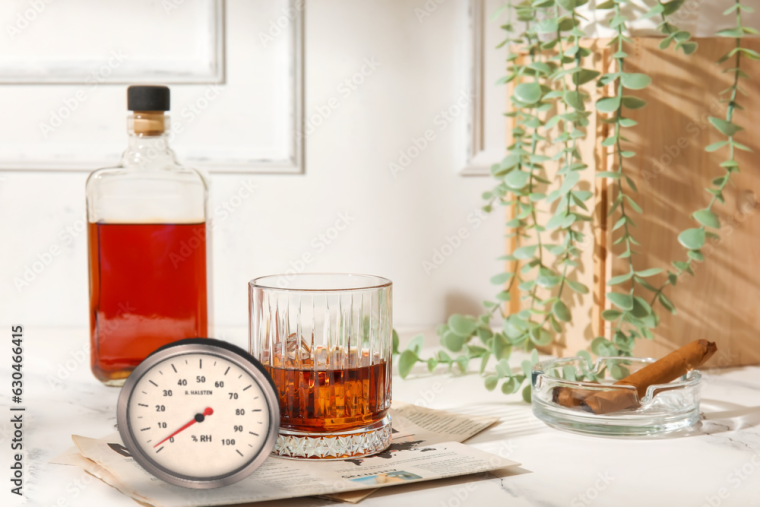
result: 2.5 %
